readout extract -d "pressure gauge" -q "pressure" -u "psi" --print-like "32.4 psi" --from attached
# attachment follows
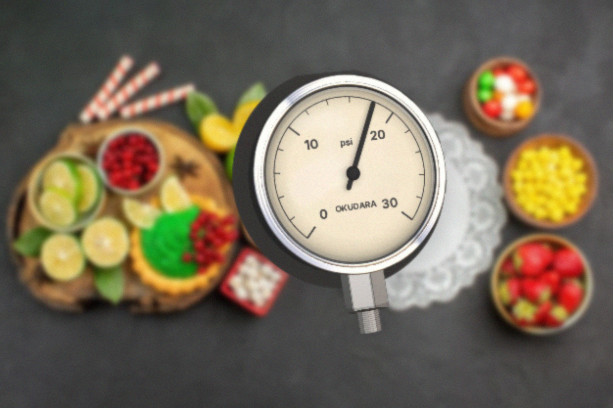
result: 18 psi
